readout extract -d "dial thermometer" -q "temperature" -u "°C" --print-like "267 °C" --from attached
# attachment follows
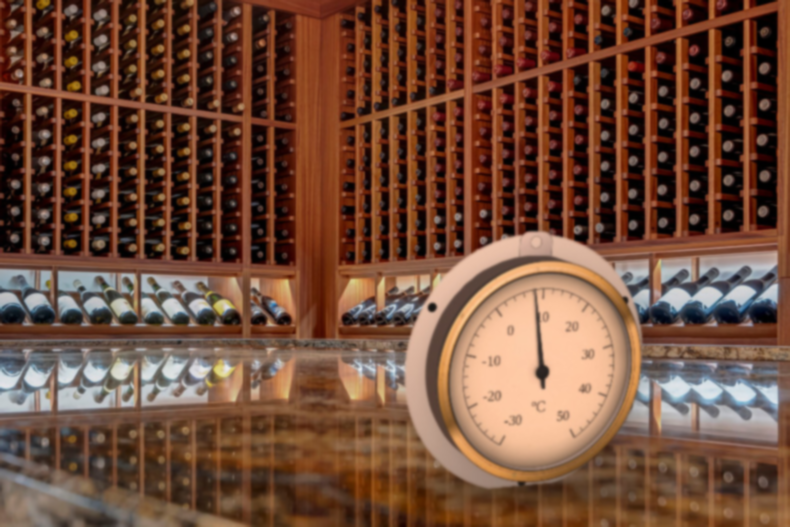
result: 8 °C
